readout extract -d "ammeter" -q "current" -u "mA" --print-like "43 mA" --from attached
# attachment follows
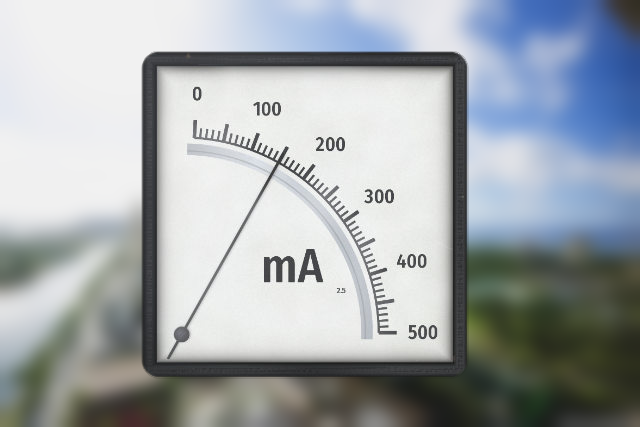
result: 150 mA
